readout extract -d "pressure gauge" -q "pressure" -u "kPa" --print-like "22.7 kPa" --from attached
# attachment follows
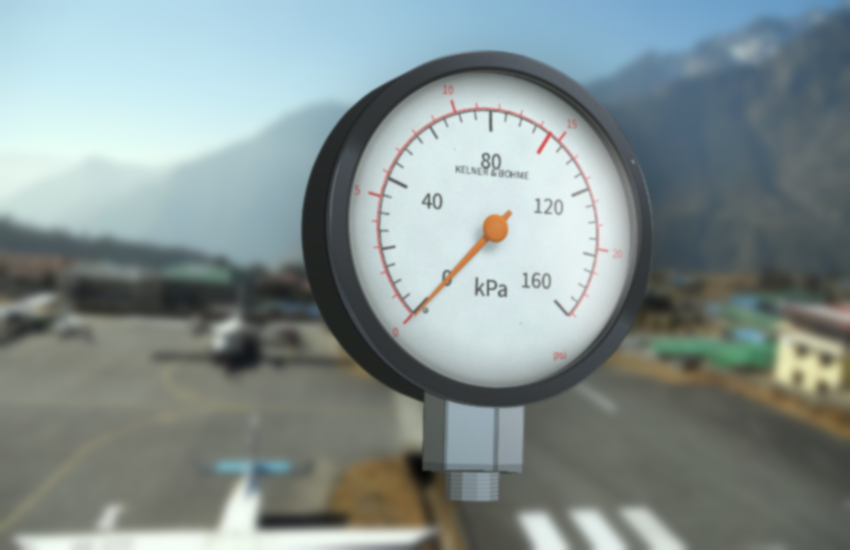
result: 0 kPa
